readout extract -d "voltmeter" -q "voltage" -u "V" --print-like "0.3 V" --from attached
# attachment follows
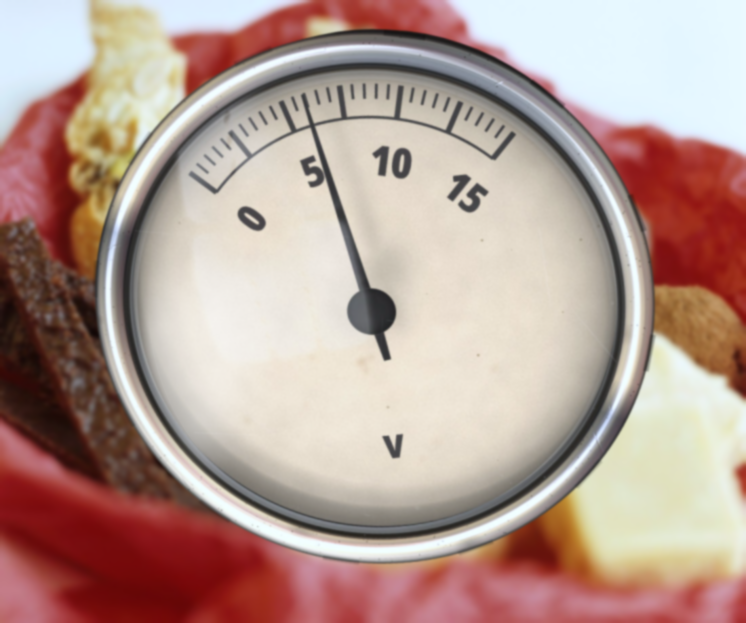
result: 6 V
